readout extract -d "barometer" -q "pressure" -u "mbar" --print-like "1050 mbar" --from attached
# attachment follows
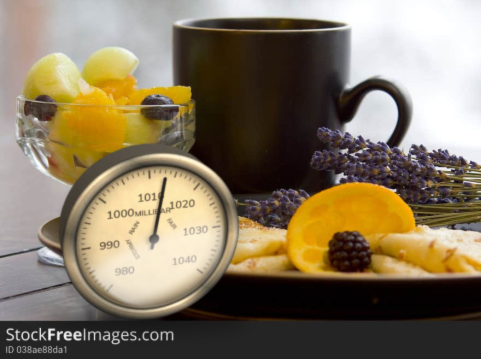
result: 1013 mbar
